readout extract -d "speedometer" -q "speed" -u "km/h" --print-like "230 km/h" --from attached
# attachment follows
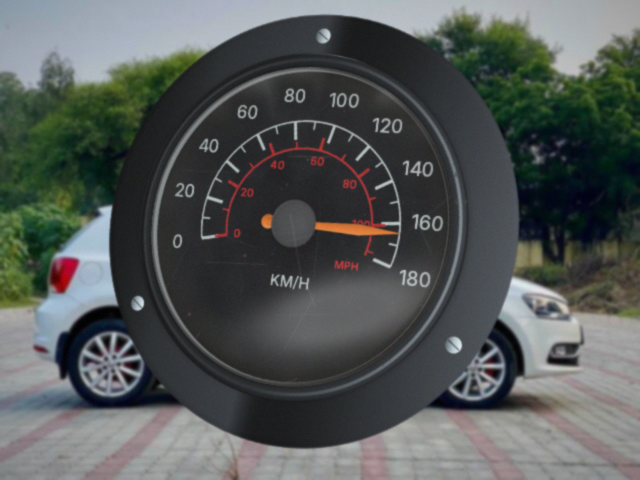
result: 165 km/h
